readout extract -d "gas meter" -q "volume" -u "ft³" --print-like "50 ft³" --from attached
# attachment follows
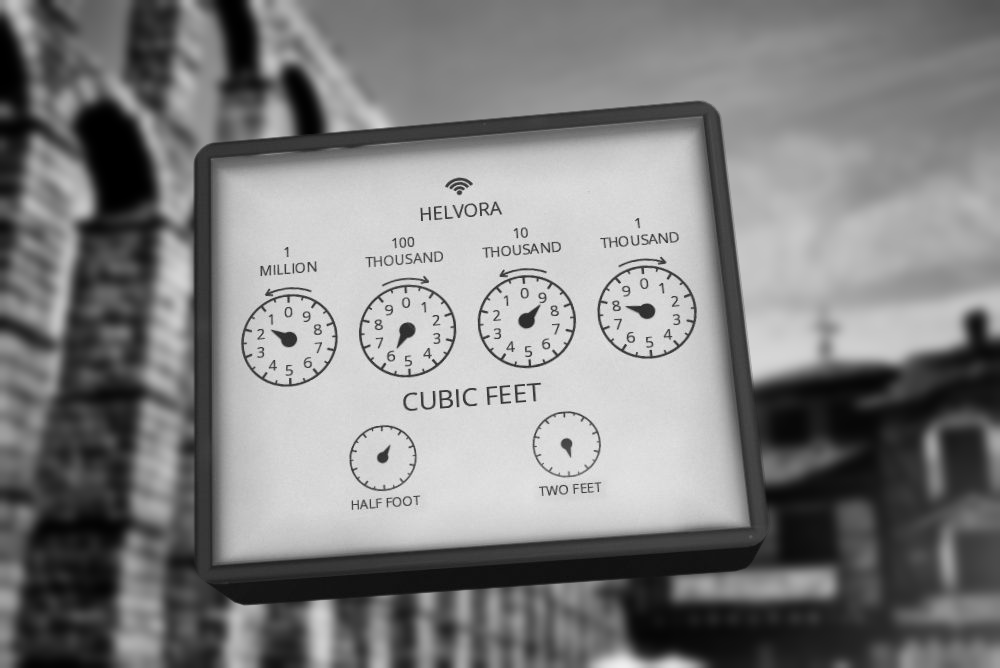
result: 158800 ft³
